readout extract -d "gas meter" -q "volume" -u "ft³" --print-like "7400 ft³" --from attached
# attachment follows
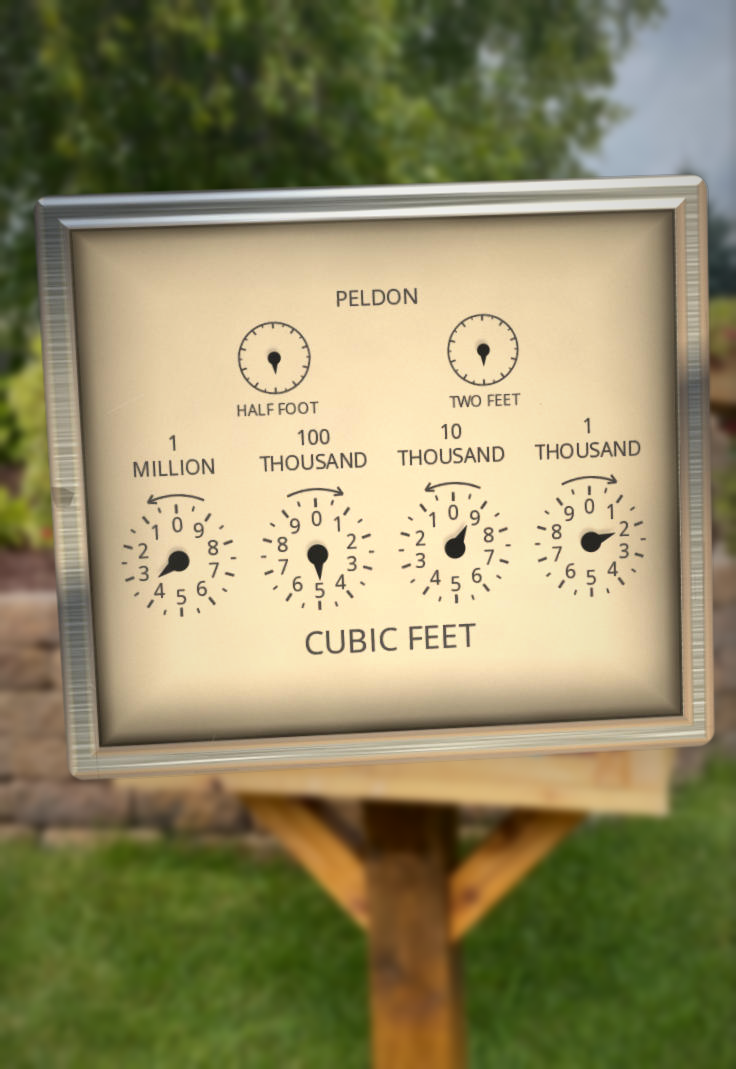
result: 349200 ft³
